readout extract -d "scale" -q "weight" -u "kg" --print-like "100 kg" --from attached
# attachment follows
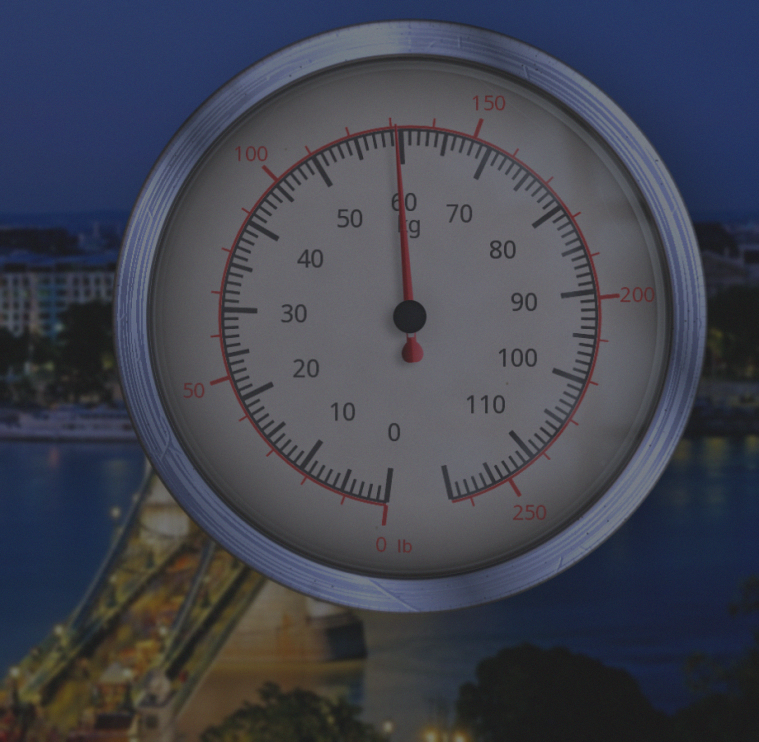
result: 59.5 kg
